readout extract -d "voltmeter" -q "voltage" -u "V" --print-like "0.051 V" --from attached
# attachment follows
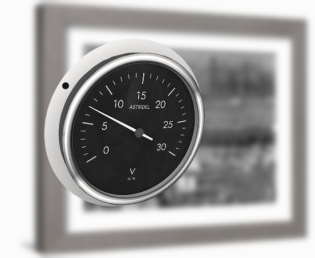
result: 7 V
